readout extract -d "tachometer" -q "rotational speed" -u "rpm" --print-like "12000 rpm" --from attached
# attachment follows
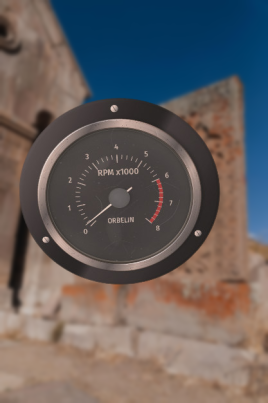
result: 200 rpm
